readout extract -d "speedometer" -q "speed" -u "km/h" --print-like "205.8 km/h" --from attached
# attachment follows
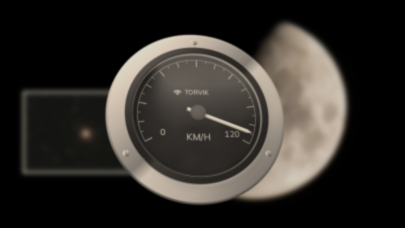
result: 115 km/h
